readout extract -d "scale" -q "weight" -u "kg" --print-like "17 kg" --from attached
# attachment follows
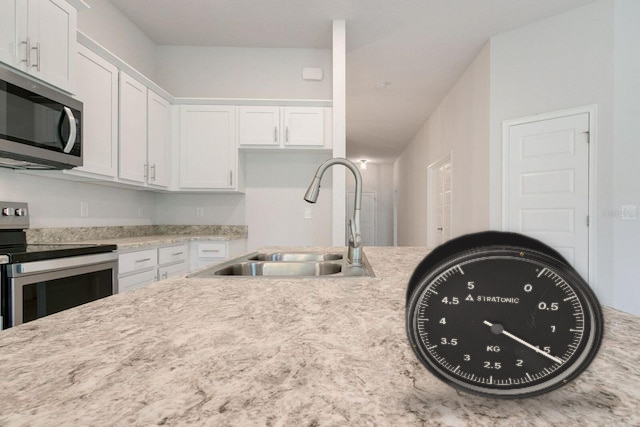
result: 1.5 kg
